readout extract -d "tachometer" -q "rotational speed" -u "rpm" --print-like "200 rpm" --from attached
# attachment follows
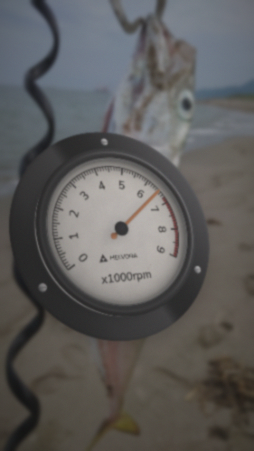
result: 6500 rpm
